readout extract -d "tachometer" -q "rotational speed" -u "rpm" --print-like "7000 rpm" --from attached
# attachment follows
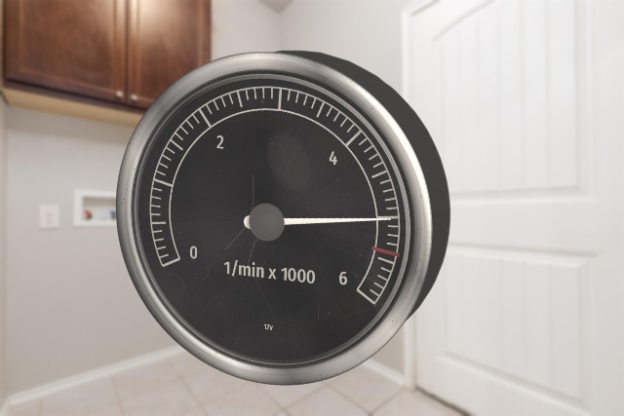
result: 5000 rpm
